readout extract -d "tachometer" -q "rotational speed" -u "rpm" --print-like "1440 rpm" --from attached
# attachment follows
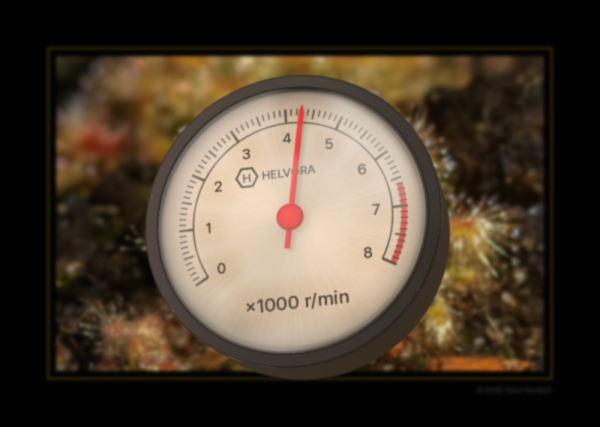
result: 4300 rpm
